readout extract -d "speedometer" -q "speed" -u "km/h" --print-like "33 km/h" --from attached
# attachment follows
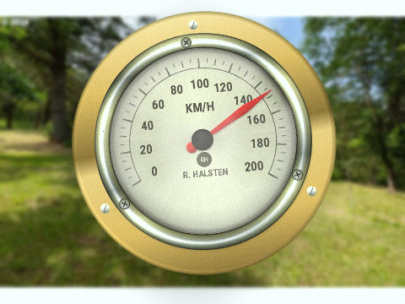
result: 147.5 km/h
